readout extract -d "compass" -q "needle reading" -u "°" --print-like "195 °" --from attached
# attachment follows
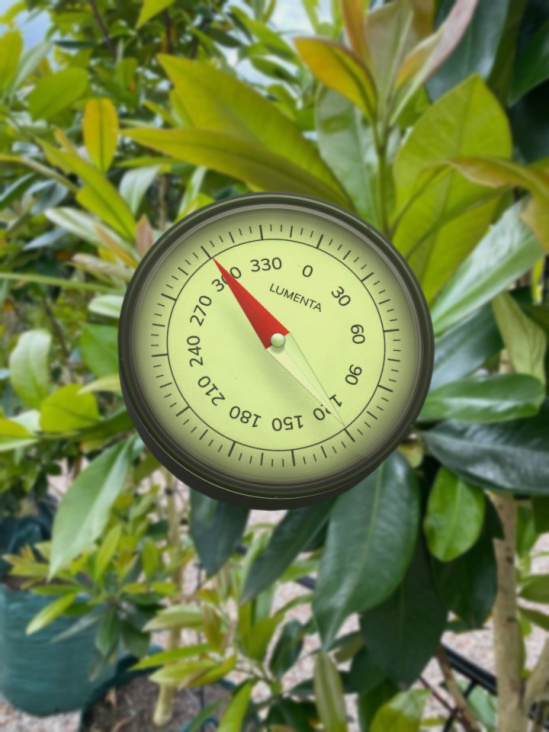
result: 300 °
